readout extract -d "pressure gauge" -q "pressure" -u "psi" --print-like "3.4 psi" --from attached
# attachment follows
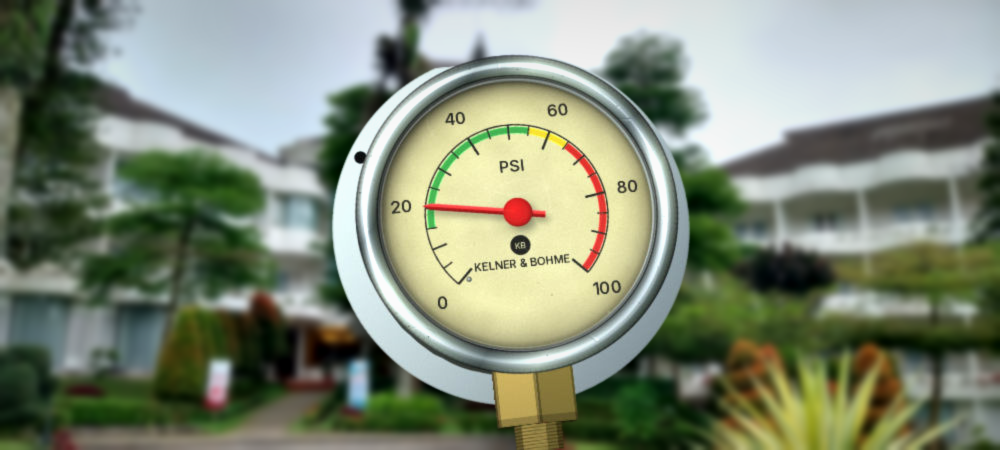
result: 20 psi
